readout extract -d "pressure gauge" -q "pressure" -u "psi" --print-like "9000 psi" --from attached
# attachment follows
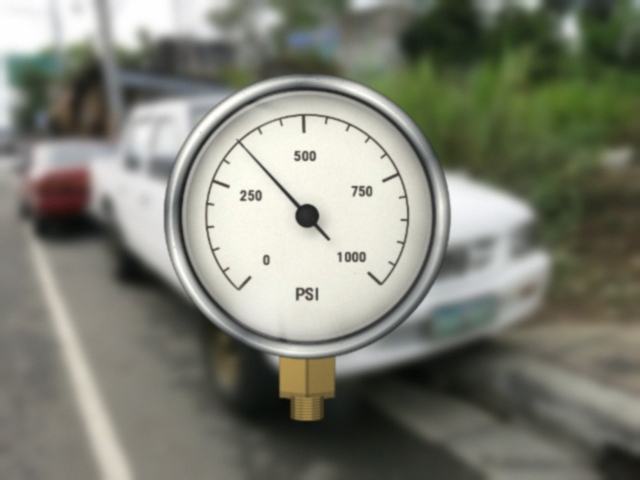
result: 350 psi
